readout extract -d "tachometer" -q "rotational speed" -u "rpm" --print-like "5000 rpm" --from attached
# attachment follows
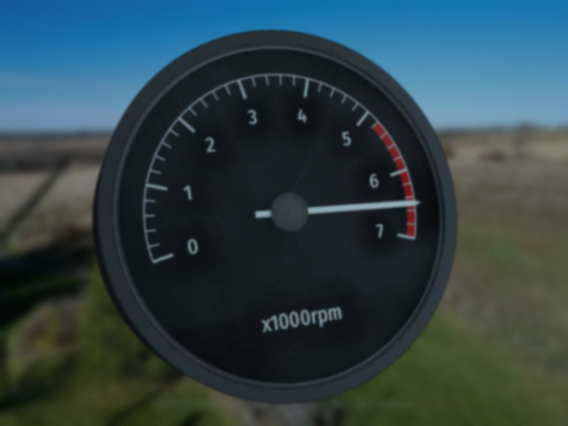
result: 6500 rpm
